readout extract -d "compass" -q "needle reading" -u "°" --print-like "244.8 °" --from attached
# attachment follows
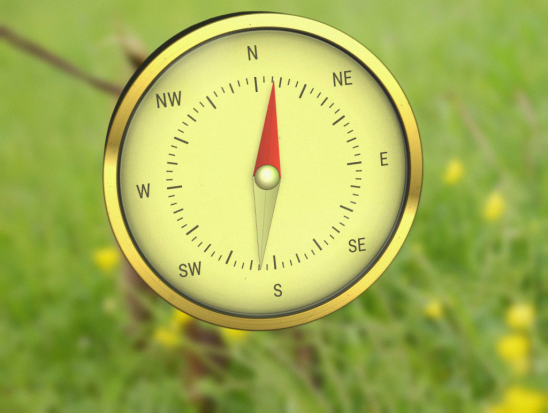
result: 10 °
